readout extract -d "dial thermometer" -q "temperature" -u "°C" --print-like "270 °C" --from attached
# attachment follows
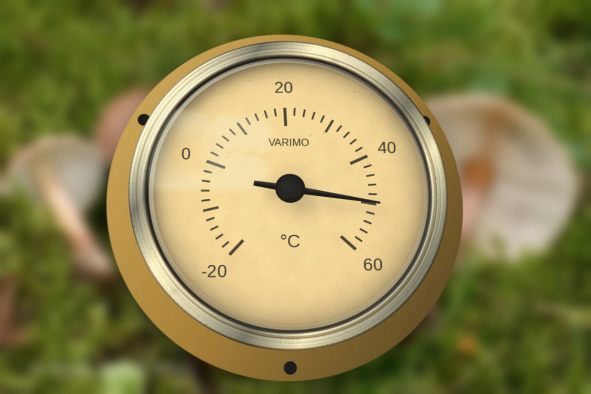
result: 50 °C
